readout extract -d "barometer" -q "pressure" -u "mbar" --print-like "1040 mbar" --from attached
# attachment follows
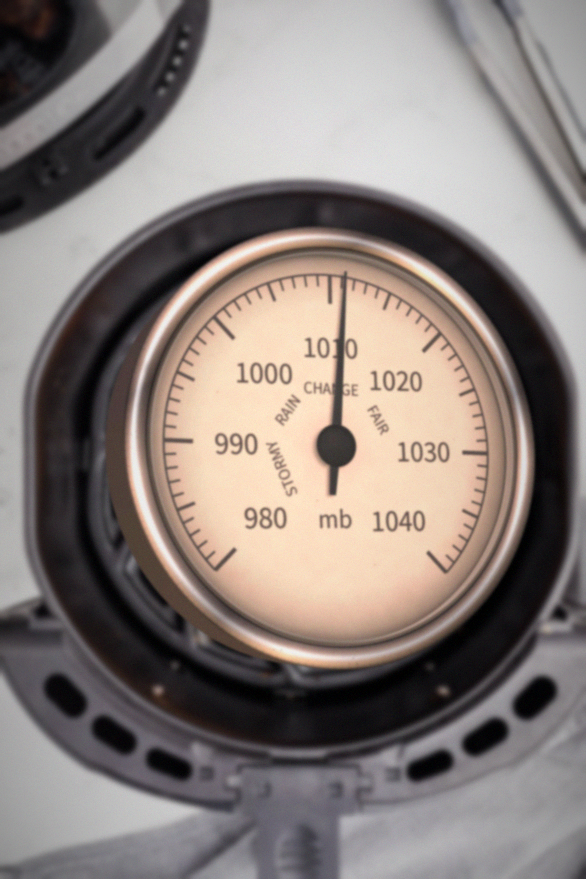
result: 1011 mbar
